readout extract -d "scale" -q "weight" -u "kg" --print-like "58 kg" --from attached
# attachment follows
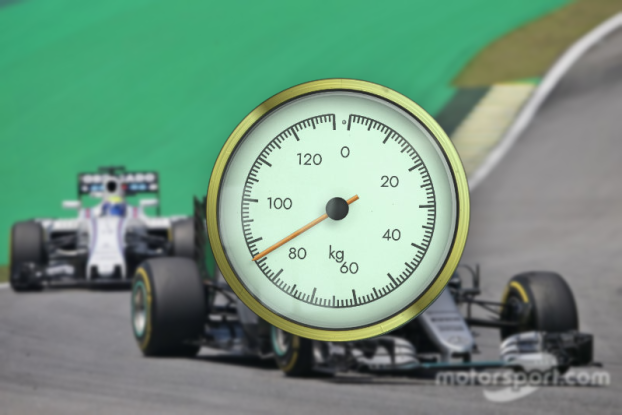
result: 86 kg
